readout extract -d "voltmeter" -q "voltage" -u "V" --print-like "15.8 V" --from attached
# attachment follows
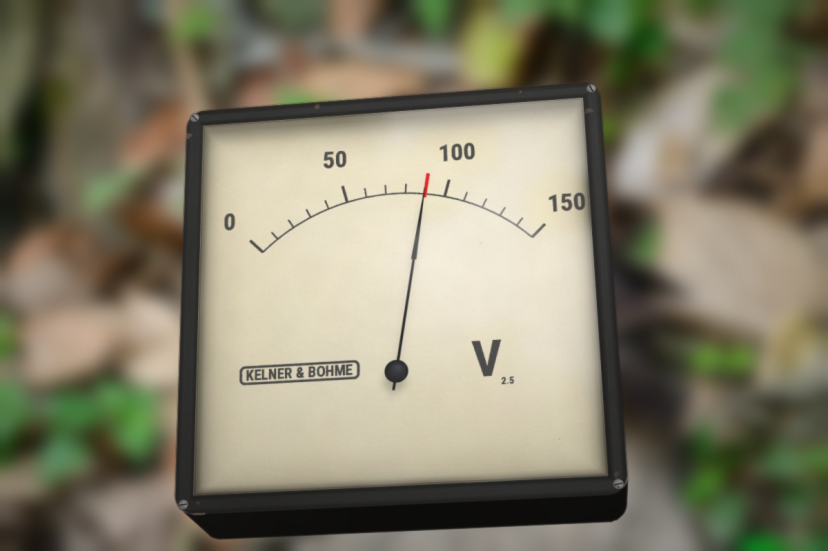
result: 90 V
